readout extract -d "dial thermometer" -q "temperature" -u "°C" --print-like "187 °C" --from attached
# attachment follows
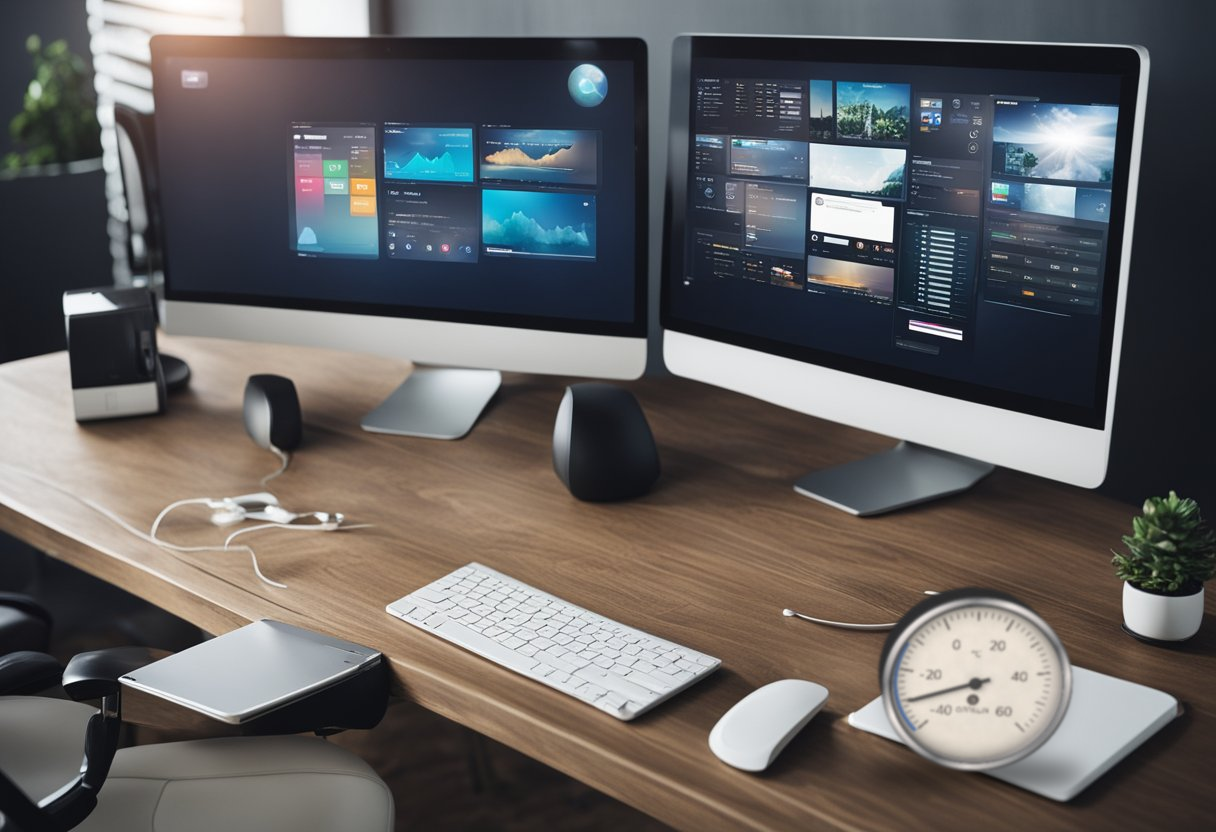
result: -30 °C
